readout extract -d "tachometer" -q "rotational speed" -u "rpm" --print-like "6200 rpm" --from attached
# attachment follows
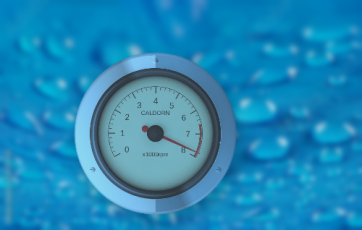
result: 7800 rpm
